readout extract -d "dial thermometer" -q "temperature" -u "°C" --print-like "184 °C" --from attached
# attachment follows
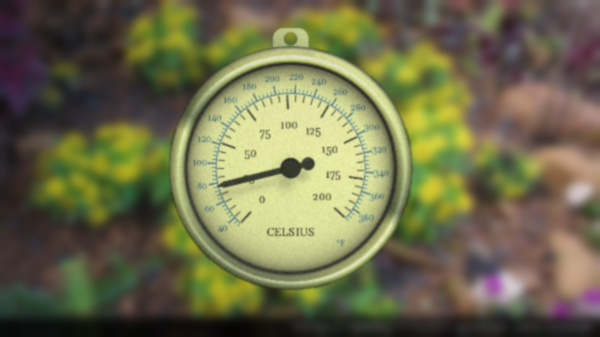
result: 25 °C
